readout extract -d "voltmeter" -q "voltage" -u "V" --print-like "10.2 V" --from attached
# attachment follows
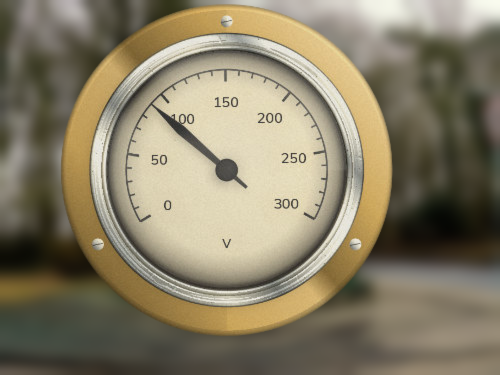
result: 90 V
